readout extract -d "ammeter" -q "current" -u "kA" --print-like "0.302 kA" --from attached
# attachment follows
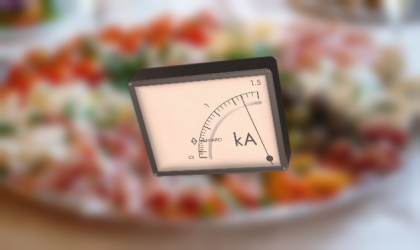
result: 1.35 kA
